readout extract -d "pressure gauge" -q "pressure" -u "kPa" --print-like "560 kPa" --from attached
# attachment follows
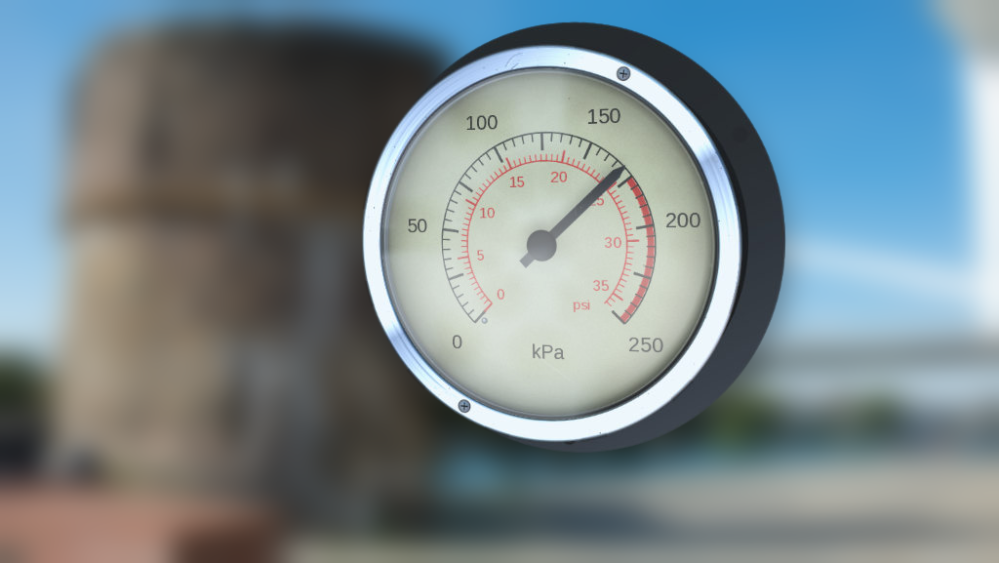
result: 170 kPa
